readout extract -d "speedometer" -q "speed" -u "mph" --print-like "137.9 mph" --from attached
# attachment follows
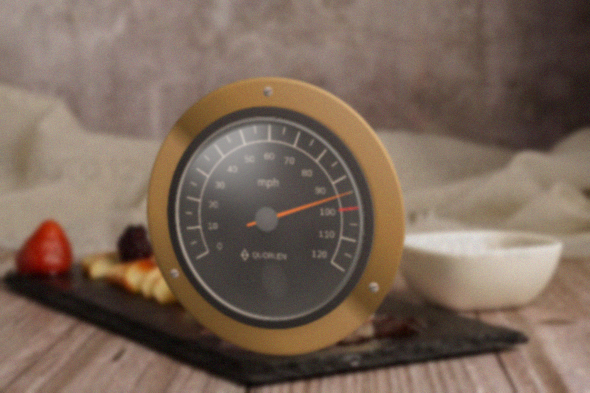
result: 95 mph
